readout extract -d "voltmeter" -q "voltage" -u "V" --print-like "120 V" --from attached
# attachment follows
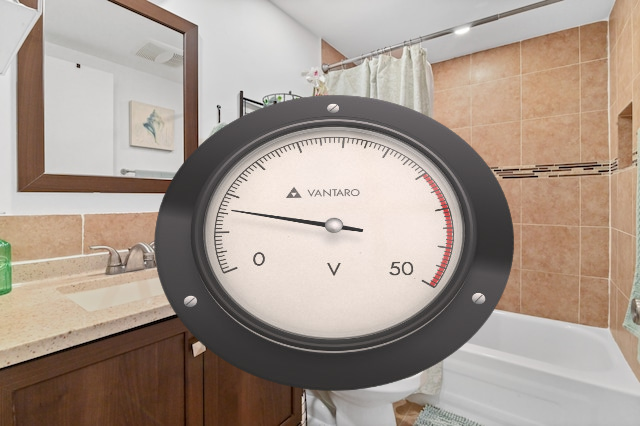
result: 7.5 V
